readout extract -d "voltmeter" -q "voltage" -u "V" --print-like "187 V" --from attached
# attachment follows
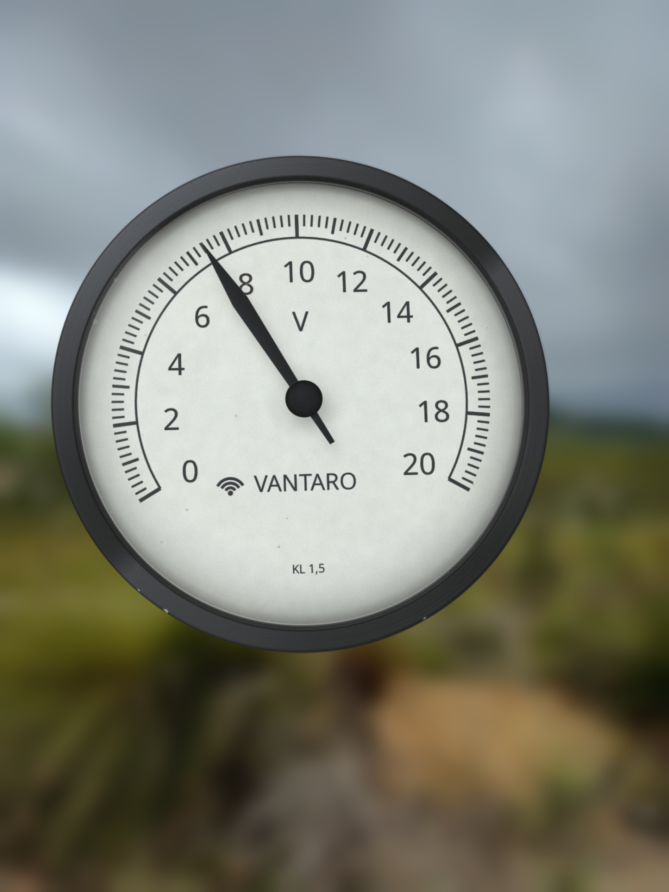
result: 7.4 V
